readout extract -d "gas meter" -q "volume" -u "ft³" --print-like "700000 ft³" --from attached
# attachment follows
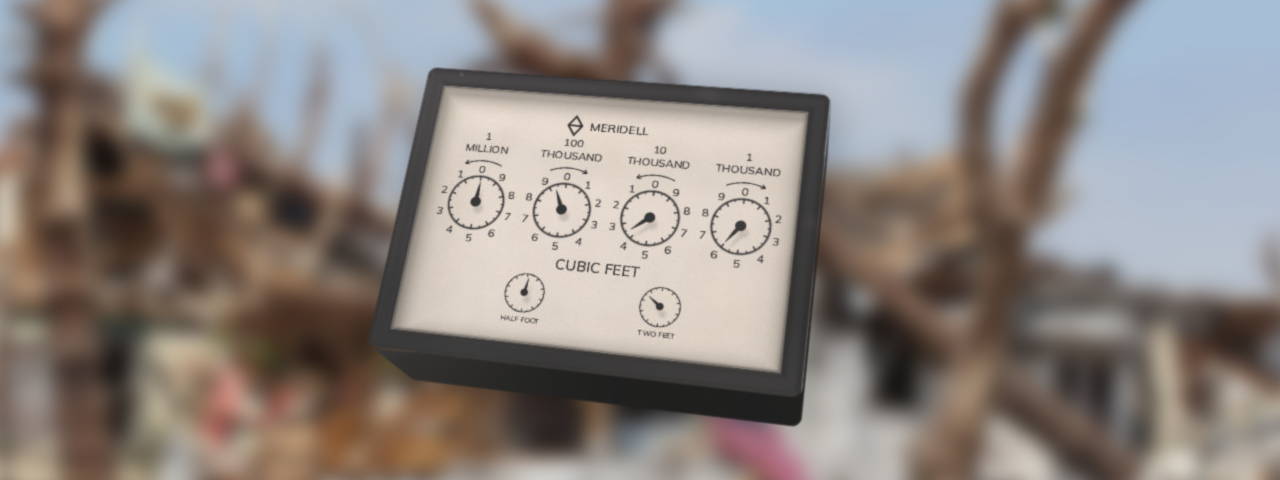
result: 993600 ft³
